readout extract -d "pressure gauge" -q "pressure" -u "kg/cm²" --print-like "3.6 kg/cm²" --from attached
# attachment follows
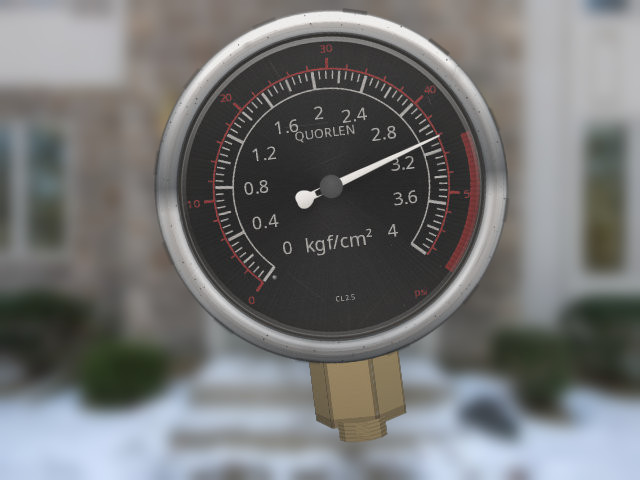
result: 3.1 kg/cm²
